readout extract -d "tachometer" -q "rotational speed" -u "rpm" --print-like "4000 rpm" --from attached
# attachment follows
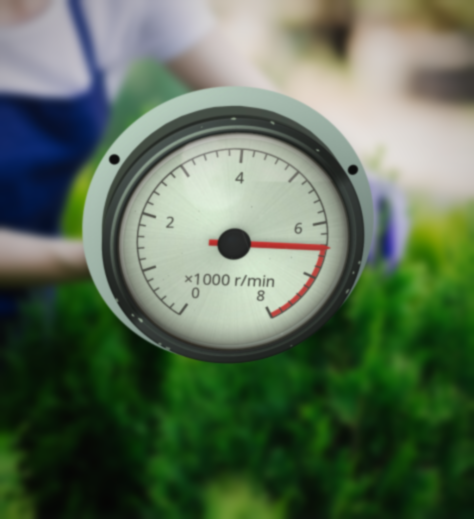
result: 6400 rpm
